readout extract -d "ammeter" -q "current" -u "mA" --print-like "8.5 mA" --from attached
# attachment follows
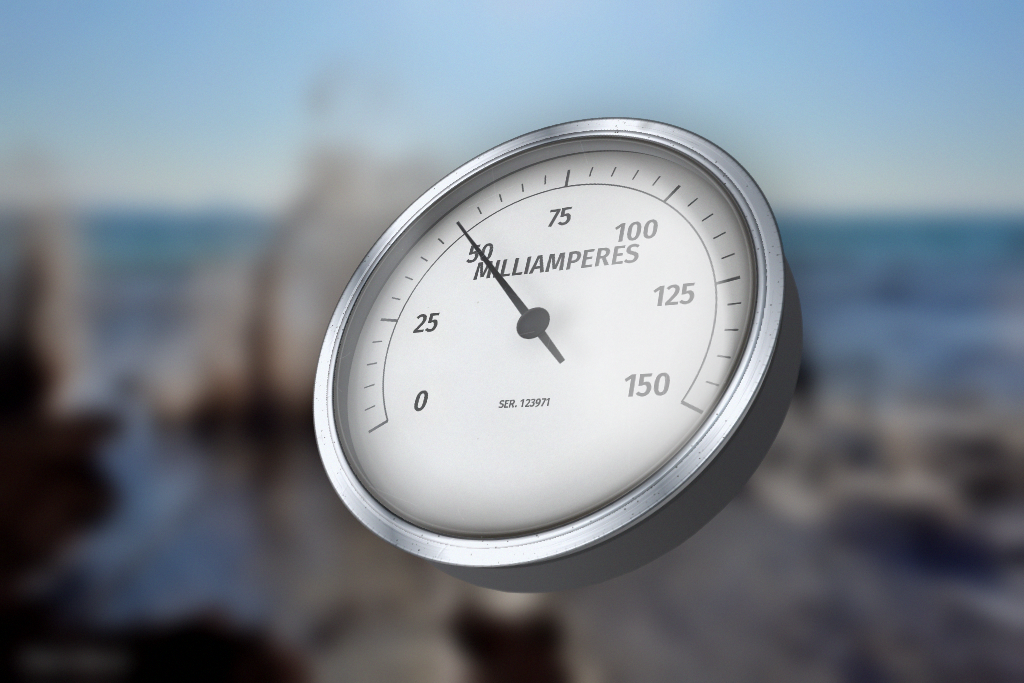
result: 50 mA
